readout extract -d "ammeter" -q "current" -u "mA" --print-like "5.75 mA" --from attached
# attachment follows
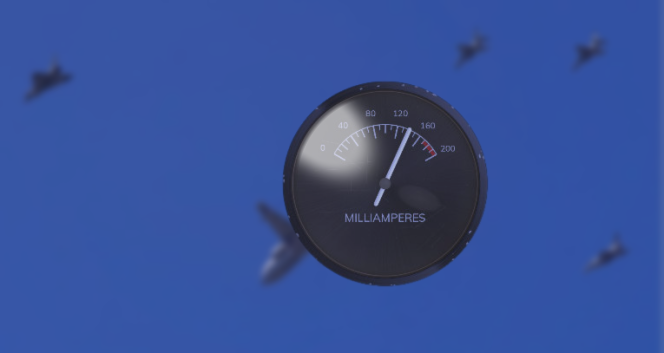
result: 140 mA
